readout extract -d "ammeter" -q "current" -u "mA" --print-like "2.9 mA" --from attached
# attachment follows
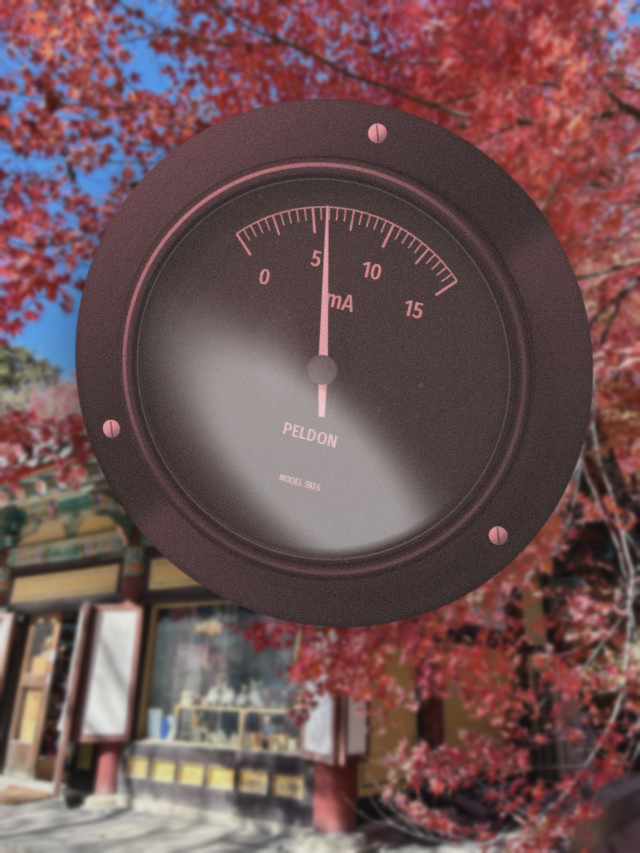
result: 6 mA
